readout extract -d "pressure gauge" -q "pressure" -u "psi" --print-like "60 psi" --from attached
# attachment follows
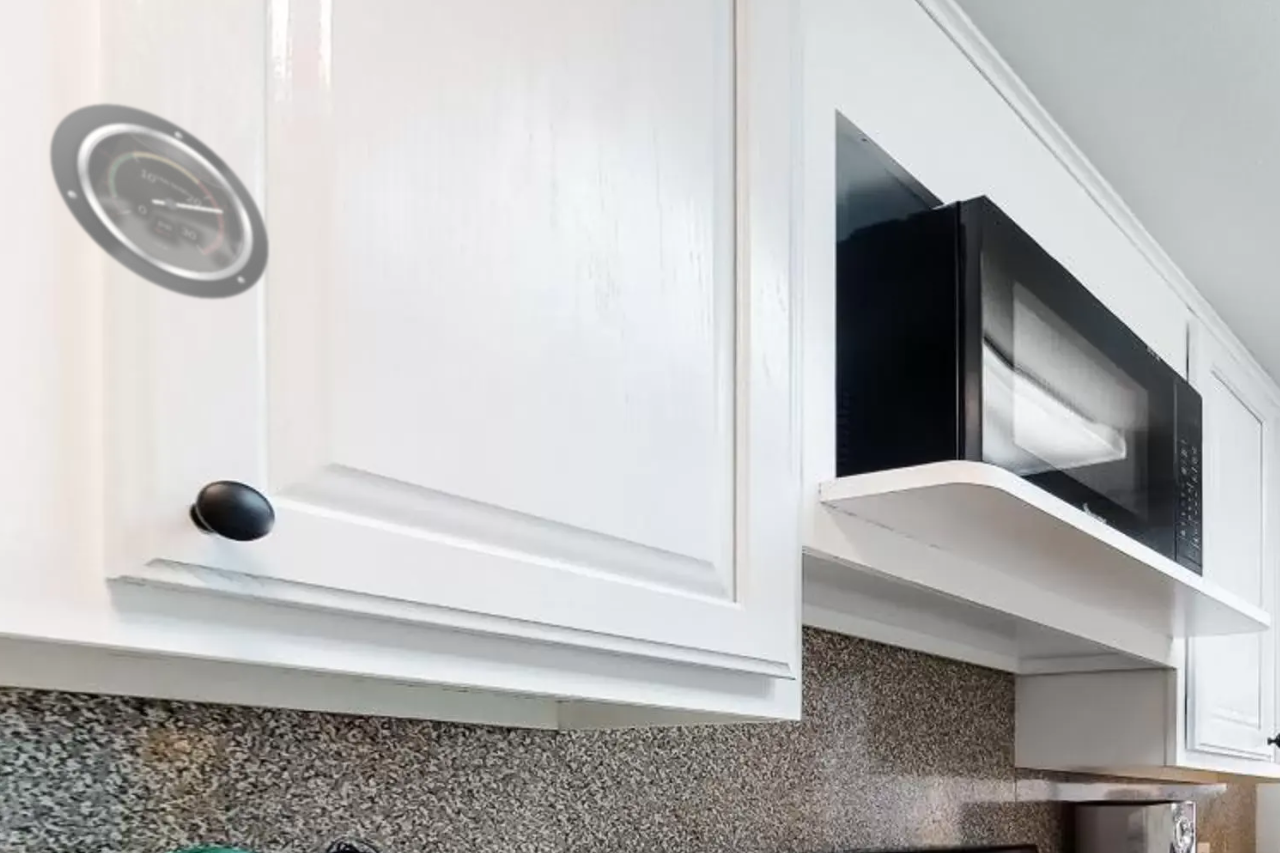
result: 22 psi
